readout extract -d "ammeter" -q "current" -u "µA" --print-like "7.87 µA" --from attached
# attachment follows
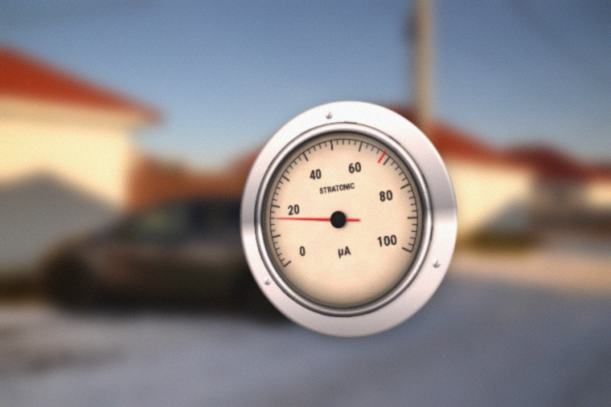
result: 16 µA
